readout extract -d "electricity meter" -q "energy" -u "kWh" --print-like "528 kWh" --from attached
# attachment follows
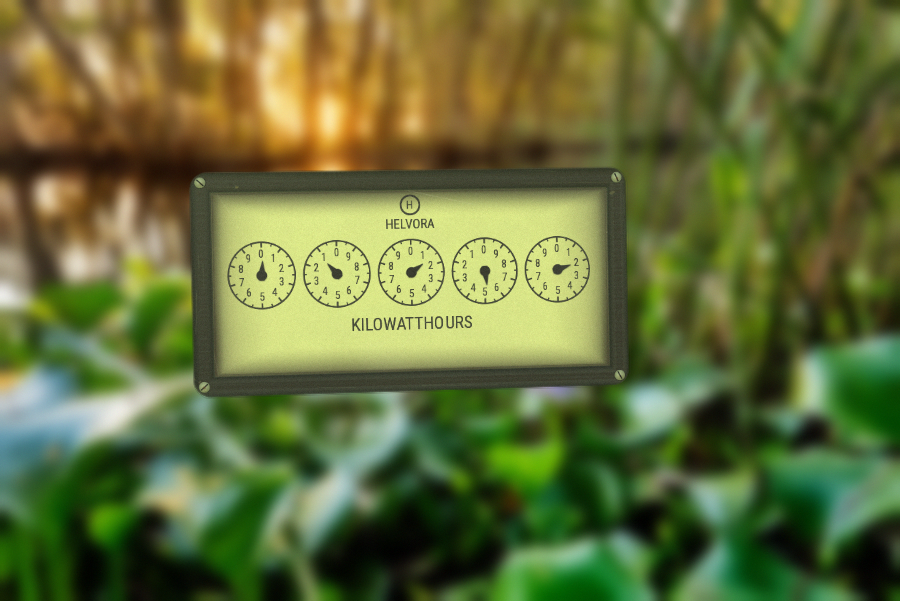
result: 1152 kWh
